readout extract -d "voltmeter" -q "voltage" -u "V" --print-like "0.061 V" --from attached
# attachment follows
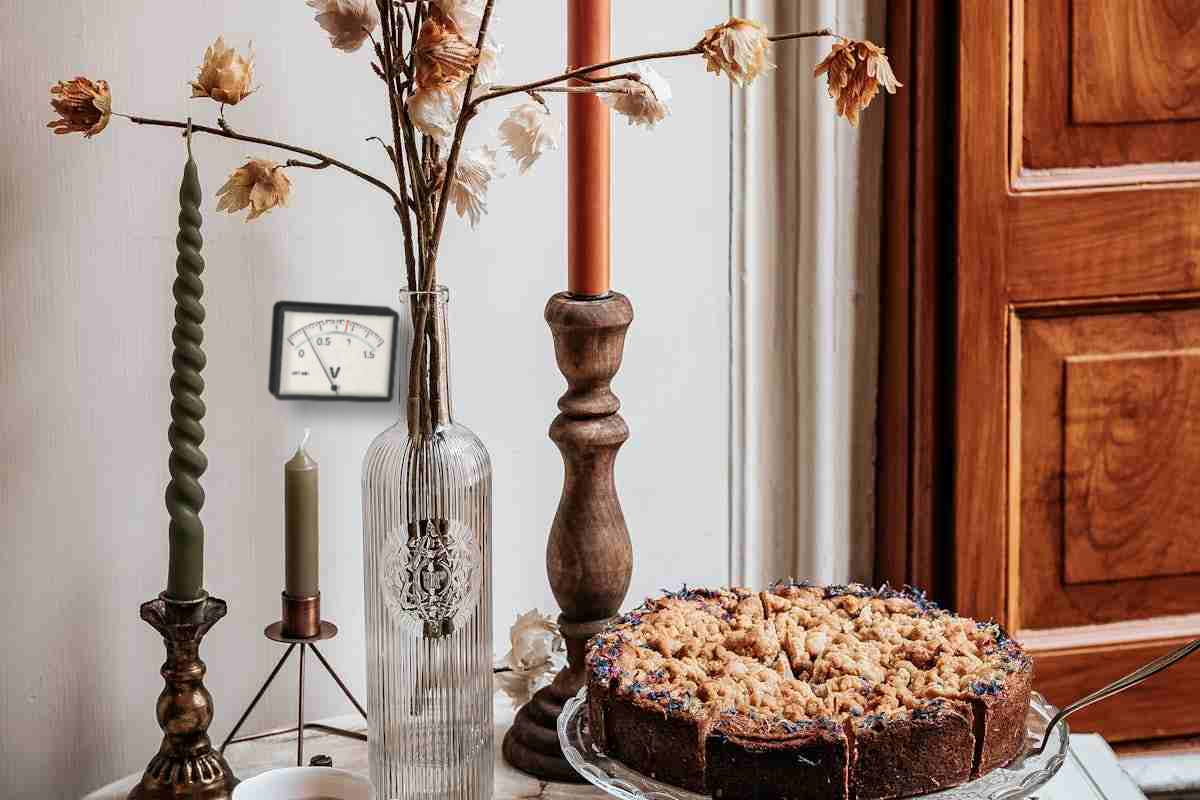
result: 0.25 V
